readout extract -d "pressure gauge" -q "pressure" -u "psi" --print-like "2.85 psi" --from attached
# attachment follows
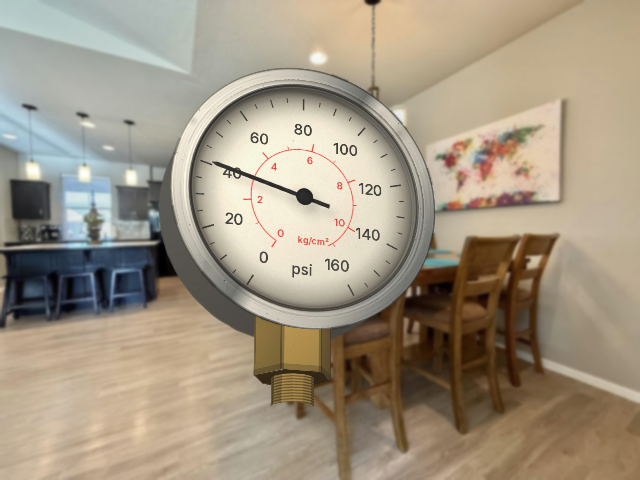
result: 40 psi
